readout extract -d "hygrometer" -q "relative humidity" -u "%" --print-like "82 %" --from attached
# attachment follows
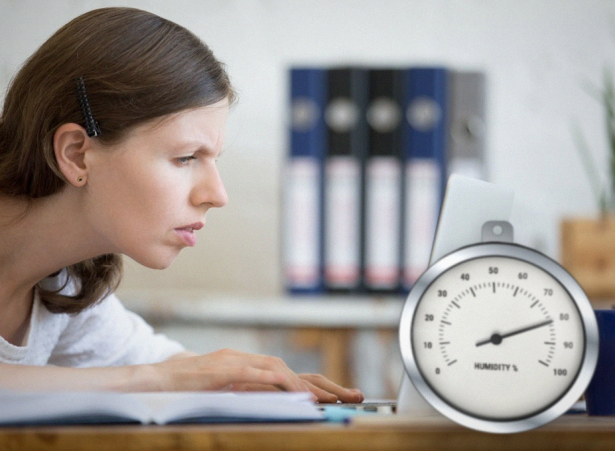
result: 80 %
